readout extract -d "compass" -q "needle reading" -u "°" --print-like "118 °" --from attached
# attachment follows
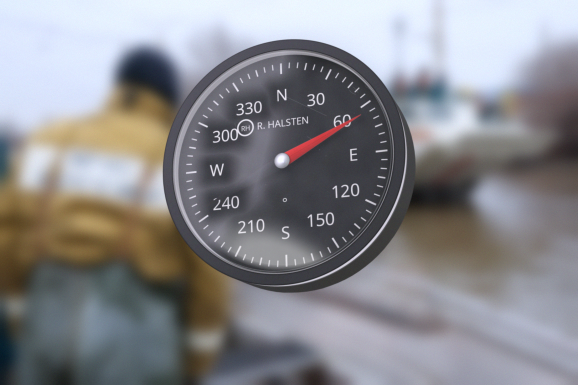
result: 65 °
